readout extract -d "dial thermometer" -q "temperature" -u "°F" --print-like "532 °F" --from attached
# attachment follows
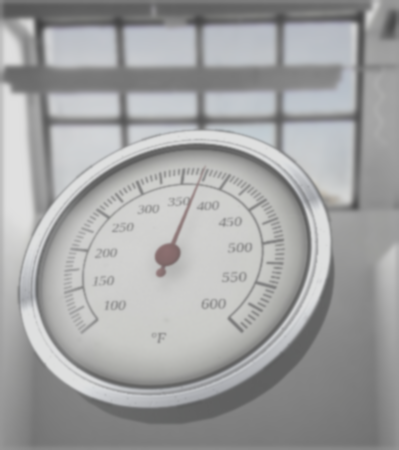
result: 375 °F
